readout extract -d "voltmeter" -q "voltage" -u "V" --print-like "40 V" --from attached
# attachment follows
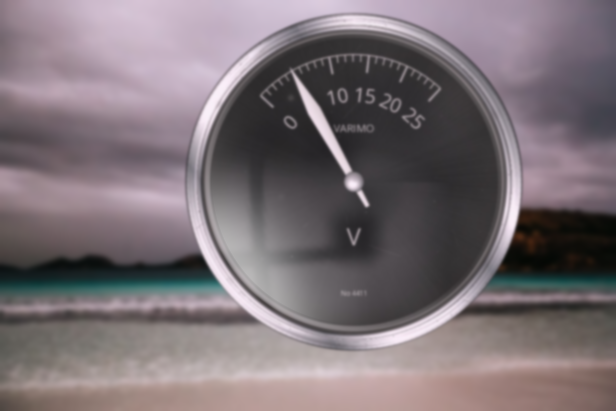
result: 5 V
